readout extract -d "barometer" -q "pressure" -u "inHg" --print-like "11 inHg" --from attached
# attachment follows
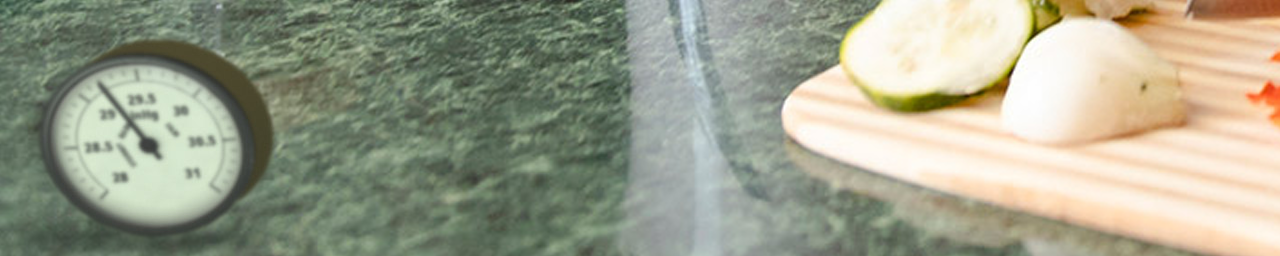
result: 29.2 inHg
